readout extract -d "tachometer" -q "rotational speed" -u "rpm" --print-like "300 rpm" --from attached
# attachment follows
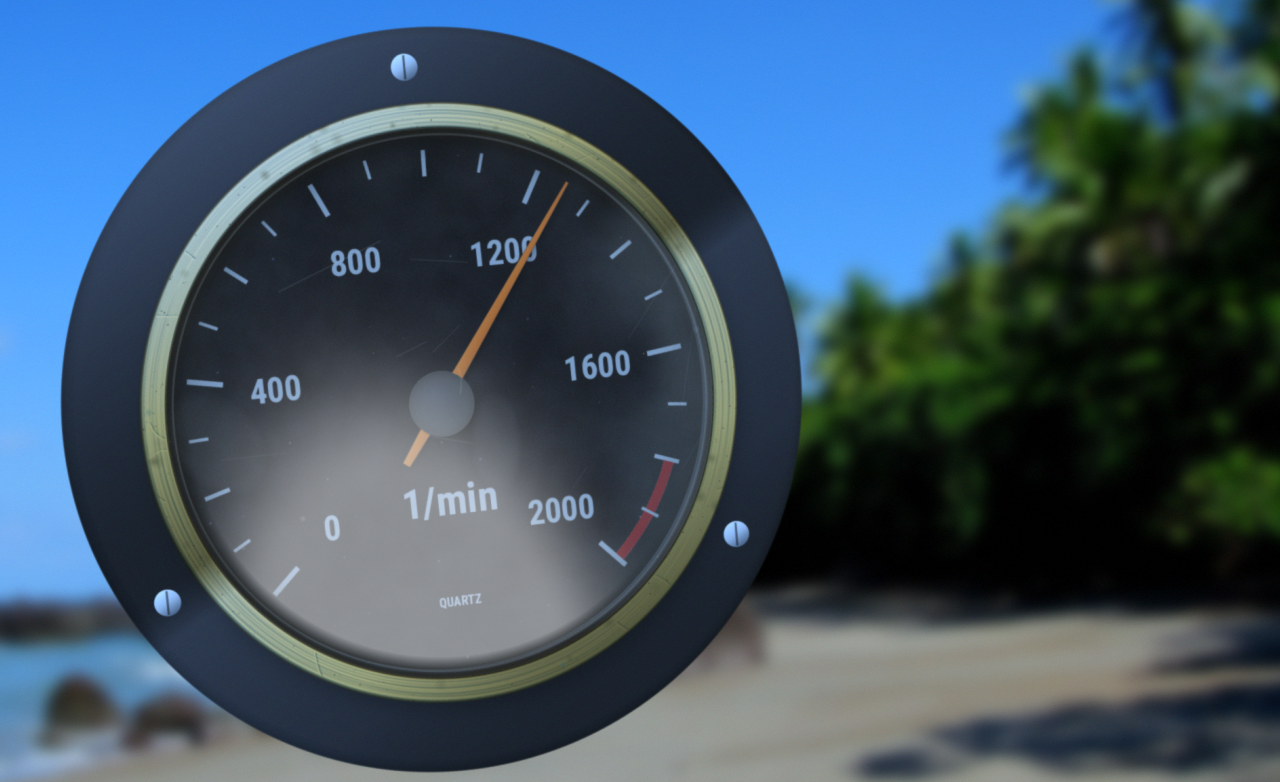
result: 1250 rpm
